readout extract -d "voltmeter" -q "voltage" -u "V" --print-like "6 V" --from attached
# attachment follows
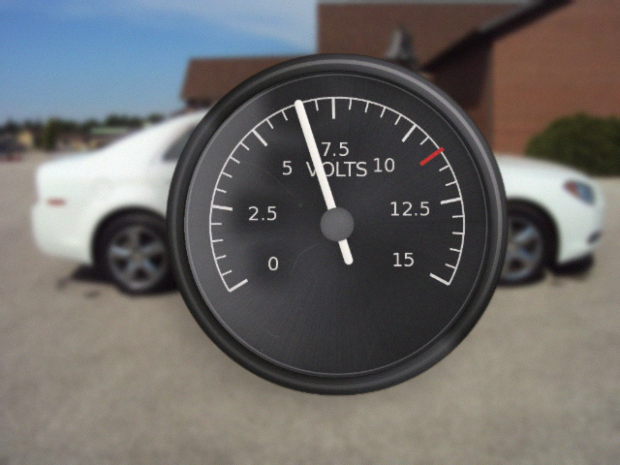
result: 6.5 V
